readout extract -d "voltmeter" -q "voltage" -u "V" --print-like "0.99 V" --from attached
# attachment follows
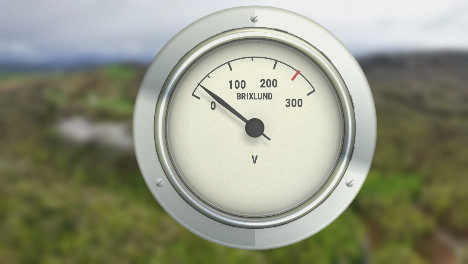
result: 25 V
